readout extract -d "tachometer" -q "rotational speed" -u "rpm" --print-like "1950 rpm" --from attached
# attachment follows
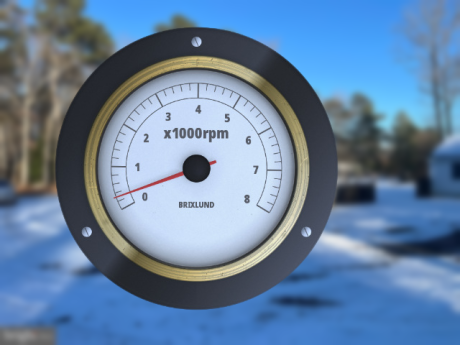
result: 300 rpm
